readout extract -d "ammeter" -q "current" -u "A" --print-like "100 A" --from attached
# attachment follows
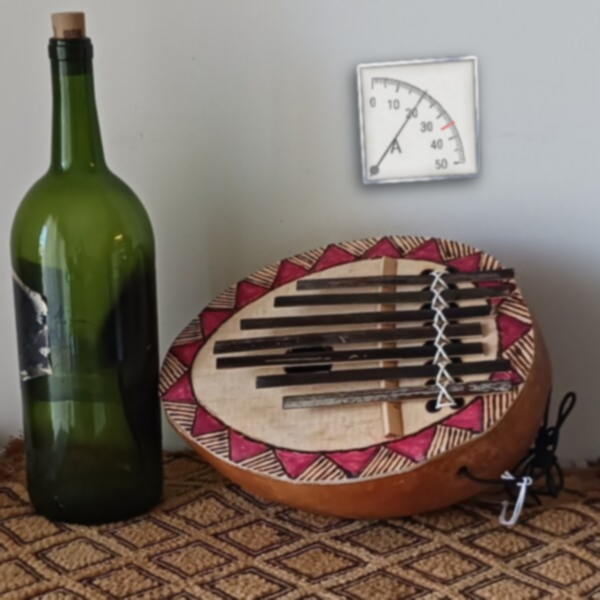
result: 20 A
